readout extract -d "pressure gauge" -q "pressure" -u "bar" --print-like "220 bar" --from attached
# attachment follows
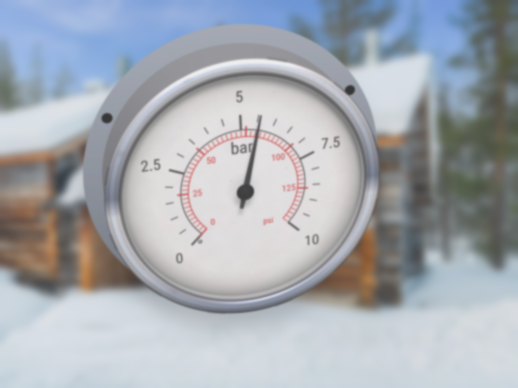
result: 5.5 bar
